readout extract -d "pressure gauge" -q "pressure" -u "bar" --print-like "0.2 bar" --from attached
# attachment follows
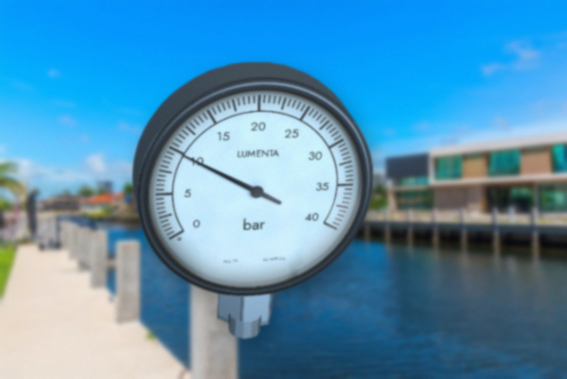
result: 10 bar
